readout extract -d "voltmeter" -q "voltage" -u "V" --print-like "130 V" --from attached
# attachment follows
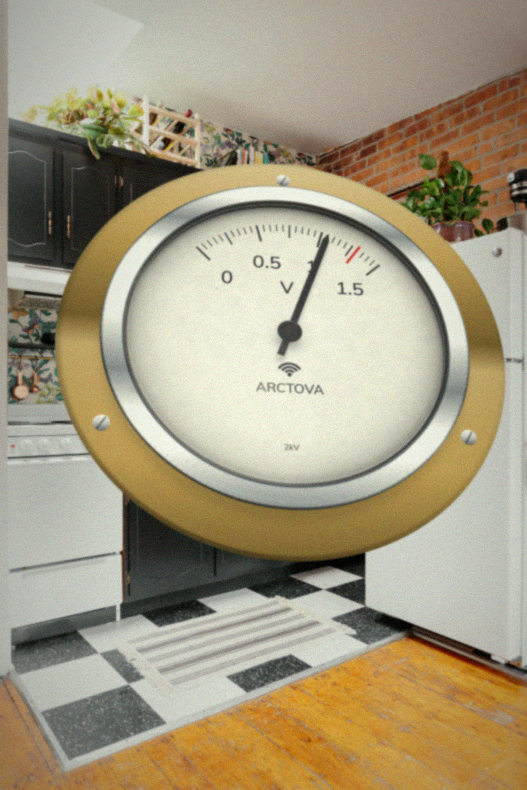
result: 1.05 V
